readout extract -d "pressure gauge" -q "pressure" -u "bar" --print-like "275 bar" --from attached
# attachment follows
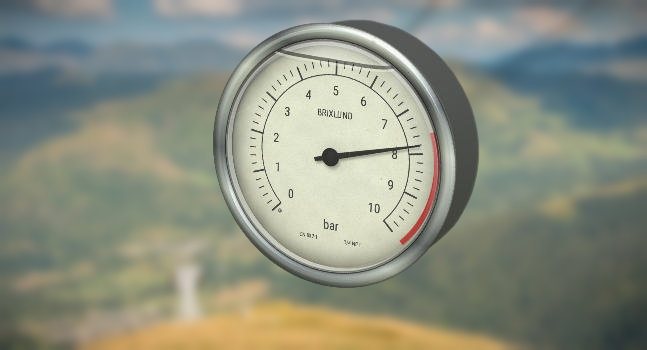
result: 7.8 bar
